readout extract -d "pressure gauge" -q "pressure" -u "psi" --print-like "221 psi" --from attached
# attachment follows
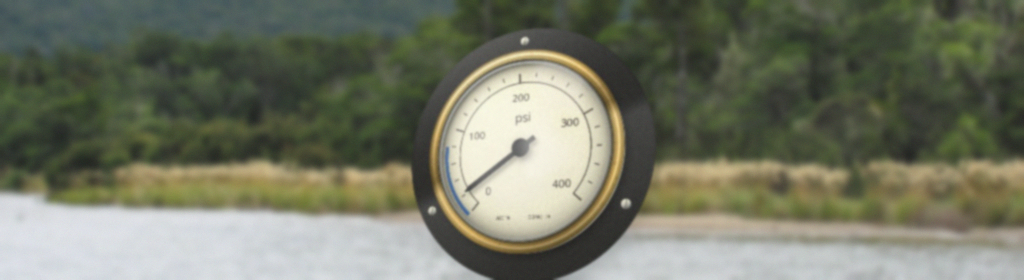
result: 20 psi
